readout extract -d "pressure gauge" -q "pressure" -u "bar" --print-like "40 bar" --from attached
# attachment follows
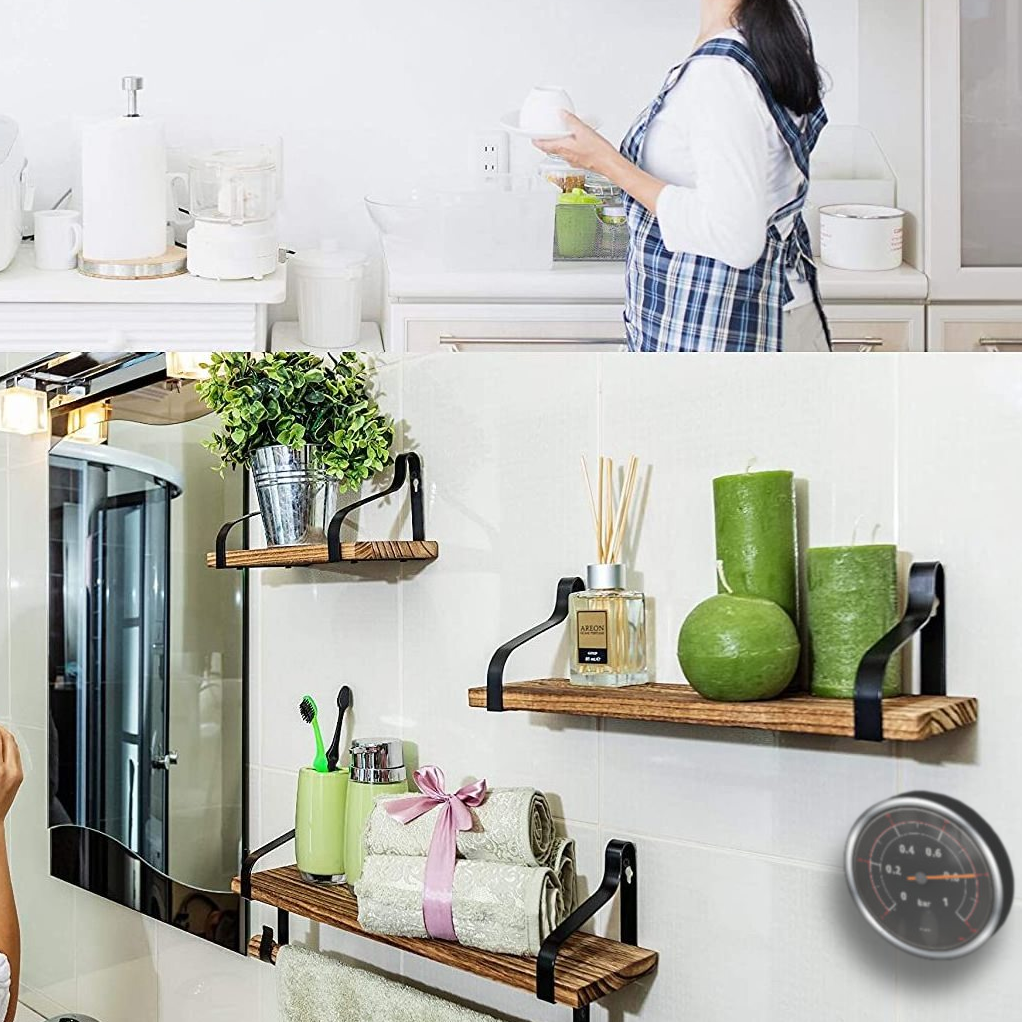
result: 0.8 bar
